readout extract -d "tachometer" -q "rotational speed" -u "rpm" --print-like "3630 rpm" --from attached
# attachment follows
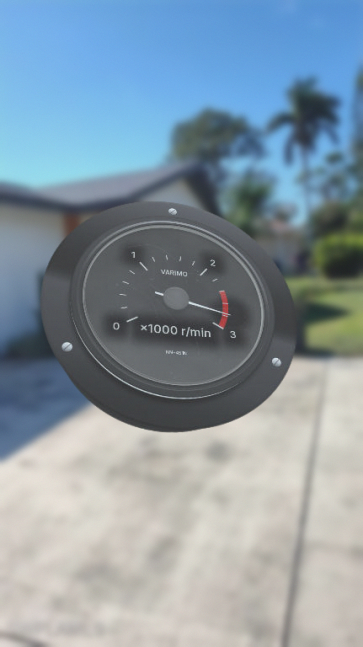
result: 2800 rpm
